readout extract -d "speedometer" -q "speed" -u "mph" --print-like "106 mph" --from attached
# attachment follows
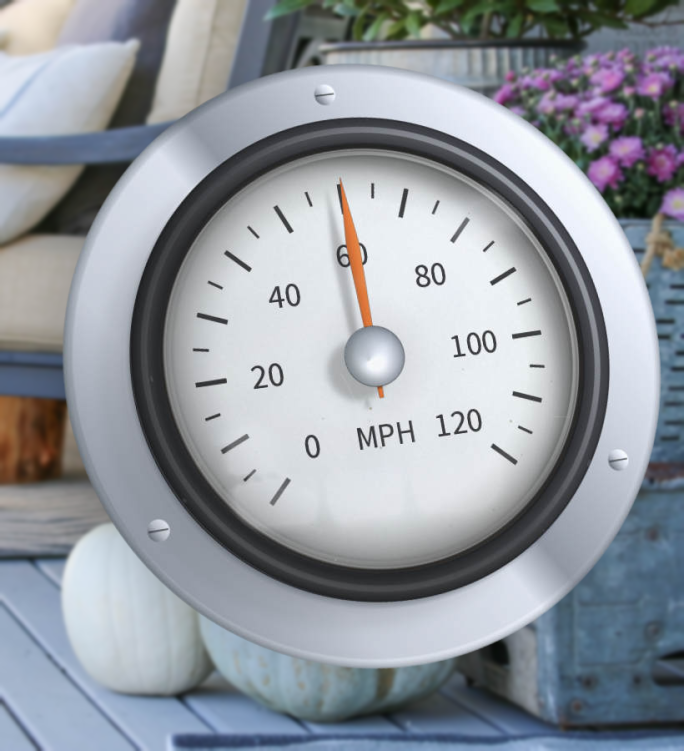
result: 60 mph
